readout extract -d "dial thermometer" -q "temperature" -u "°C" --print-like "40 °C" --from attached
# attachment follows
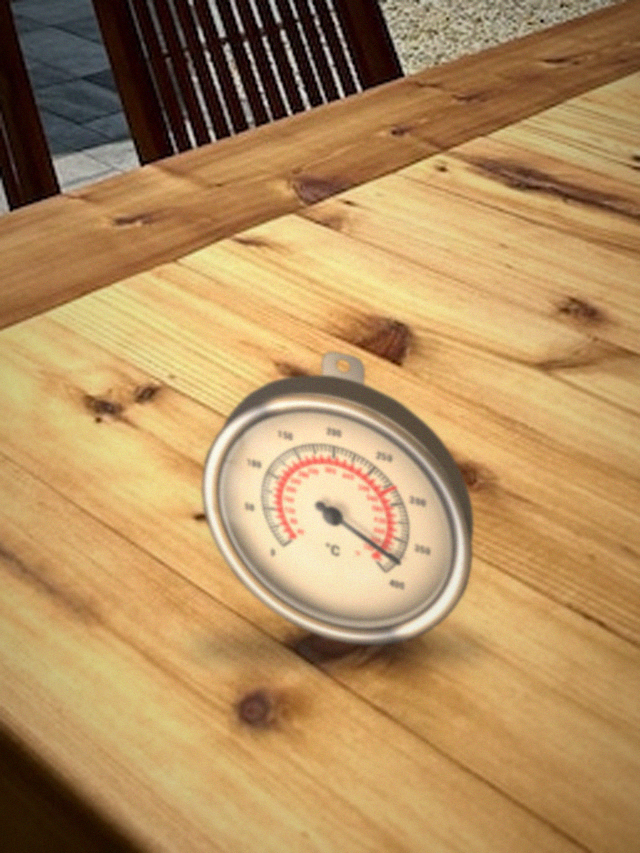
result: 375 °C
